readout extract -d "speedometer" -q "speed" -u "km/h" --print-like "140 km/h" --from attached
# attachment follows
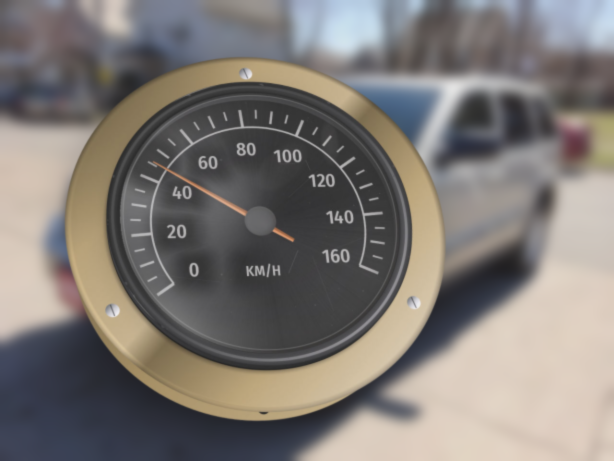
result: 45 km/h
